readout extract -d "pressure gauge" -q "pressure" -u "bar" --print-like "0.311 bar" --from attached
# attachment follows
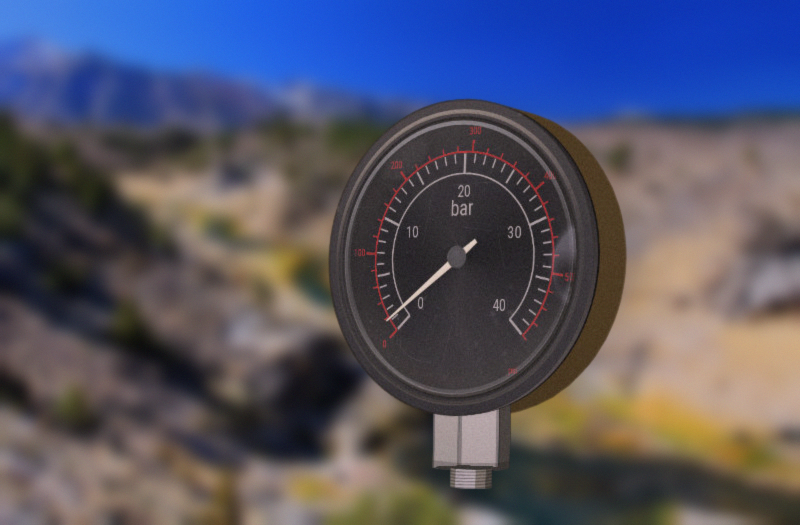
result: 1 bar
